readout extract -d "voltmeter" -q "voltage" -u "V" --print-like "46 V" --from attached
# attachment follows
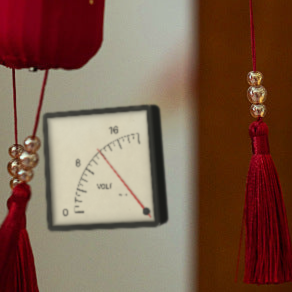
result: 12 V
